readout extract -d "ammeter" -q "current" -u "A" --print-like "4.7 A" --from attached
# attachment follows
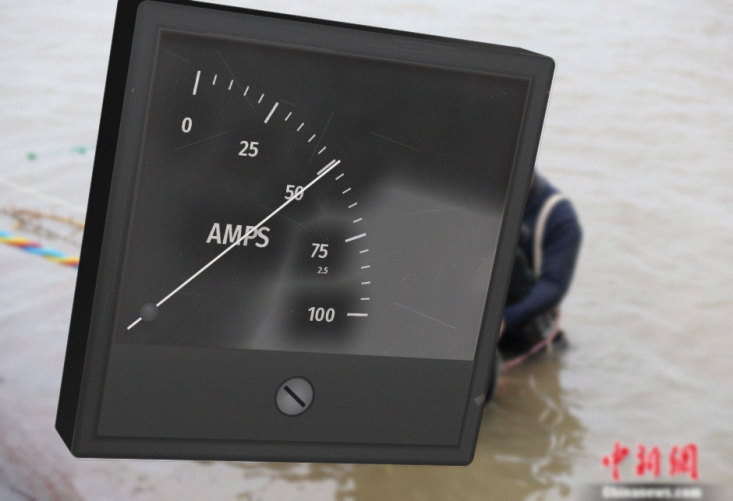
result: 50 A
